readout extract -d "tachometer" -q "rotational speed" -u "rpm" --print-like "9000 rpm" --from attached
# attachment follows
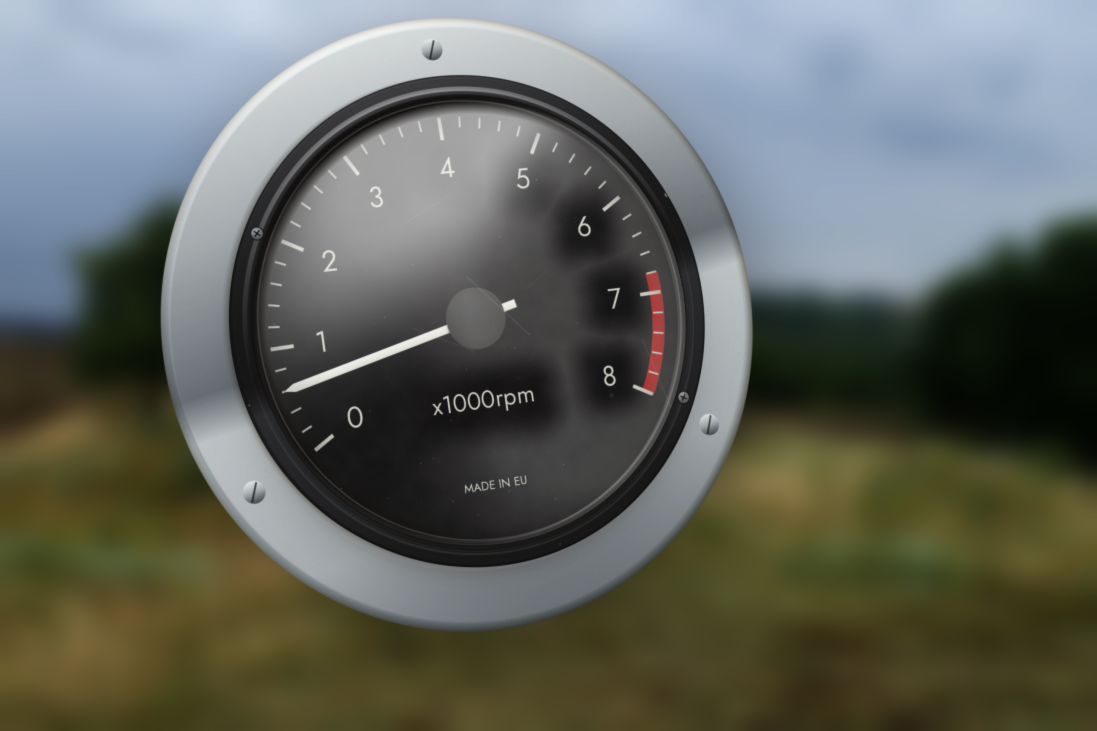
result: 600 rpm
